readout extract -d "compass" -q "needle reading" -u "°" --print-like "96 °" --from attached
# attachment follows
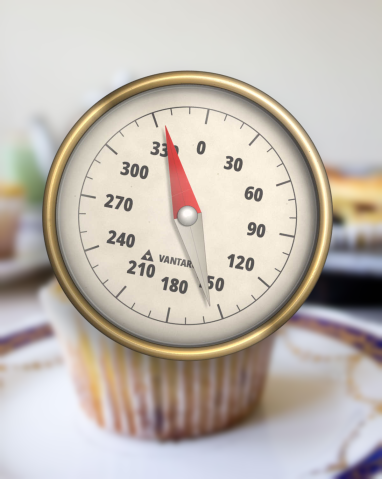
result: 335 °
